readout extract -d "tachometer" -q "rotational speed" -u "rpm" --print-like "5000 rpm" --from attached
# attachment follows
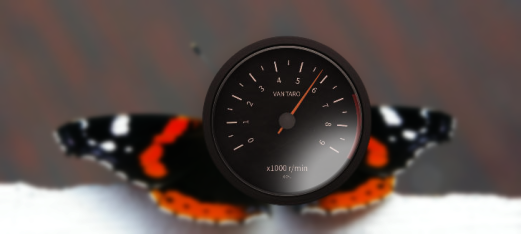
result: 5750 rpm
